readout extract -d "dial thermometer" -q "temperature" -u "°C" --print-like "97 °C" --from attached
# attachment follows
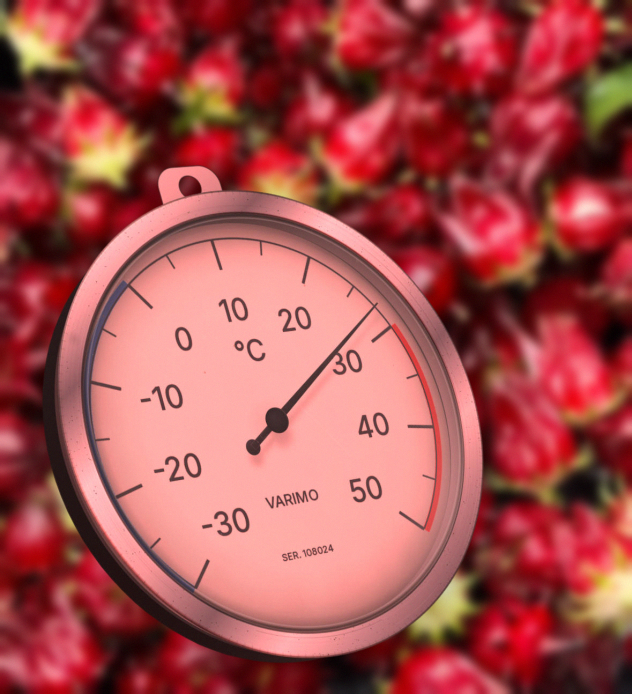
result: 27.5 °C
